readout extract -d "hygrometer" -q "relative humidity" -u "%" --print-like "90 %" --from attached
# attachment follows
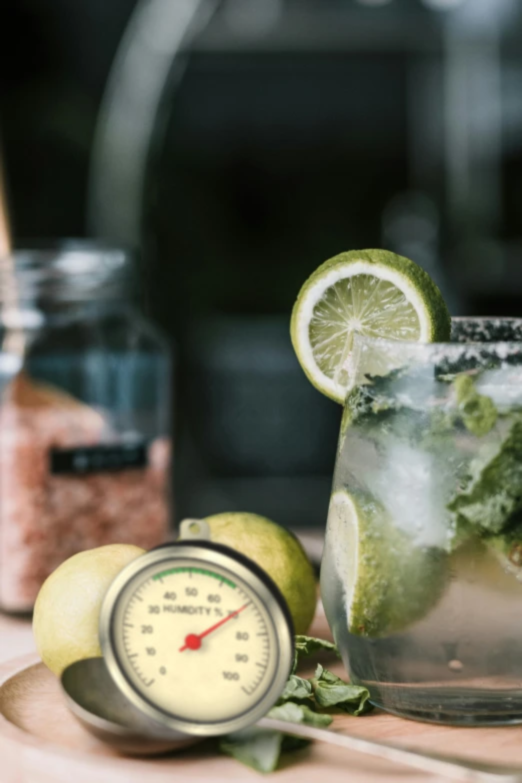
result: 70 %
